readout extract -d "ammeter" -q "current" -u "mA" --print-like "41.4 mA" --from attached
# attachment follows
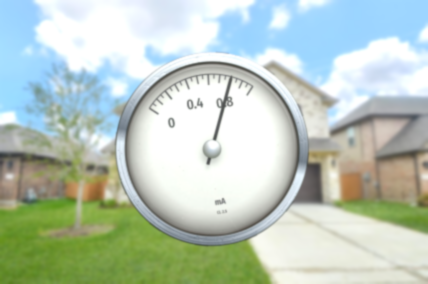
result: 0.8 mA
